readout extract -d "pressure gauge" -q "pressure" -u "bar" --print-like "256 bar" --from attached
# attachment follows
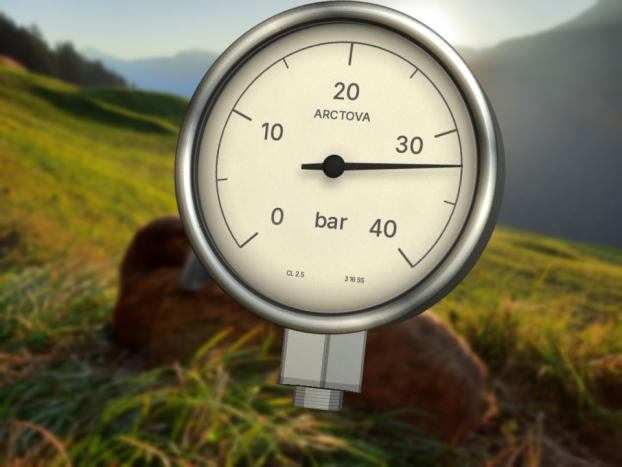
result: 32.5 bar
